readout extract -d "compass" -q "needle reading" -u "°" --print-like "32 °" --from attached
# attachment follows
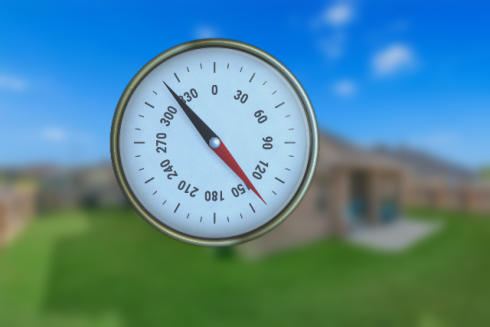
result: 140 °
